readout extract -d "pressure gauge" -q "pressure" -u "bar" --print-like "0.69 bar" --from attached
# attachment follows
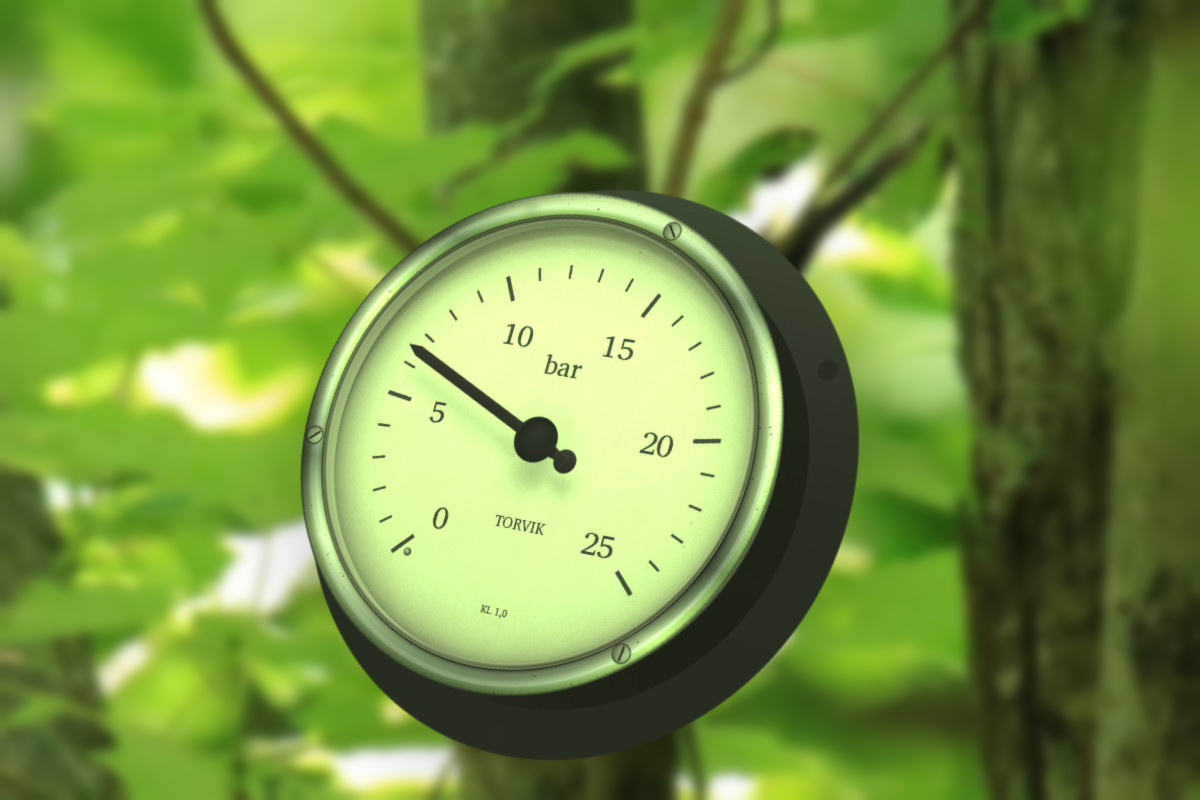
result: 6.5 bar
